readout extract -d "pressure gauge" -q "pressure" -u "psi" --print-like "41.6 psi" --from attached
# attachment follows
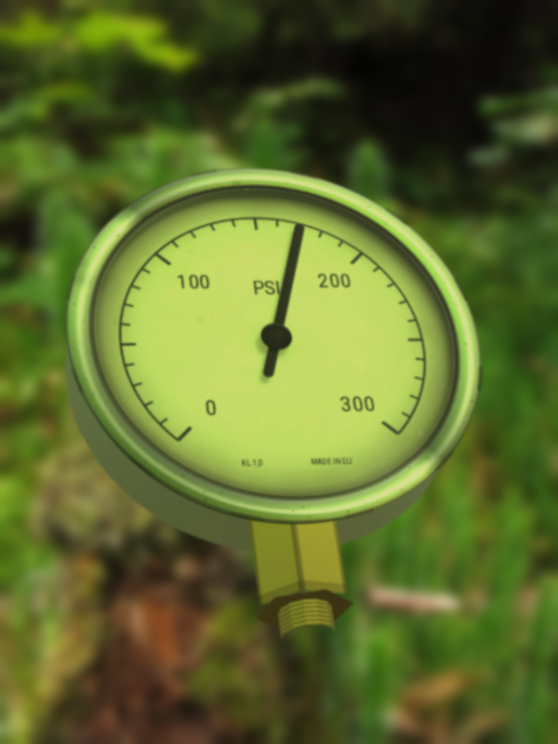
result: 170 psi
